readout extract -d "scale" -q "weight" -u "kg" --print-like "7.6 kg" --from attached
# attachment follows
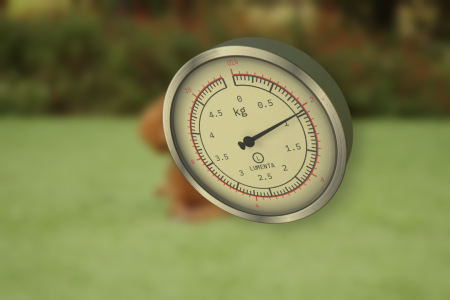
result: 0.95 kg
